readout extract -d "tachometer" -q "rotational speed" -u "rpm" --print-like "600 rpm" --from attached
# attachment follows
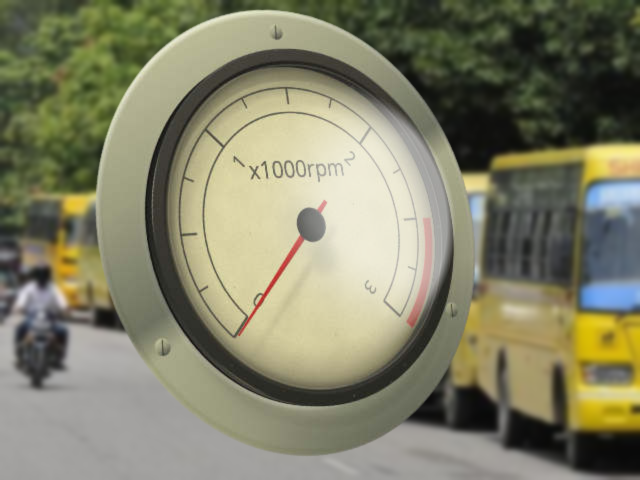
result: 0 rpm
